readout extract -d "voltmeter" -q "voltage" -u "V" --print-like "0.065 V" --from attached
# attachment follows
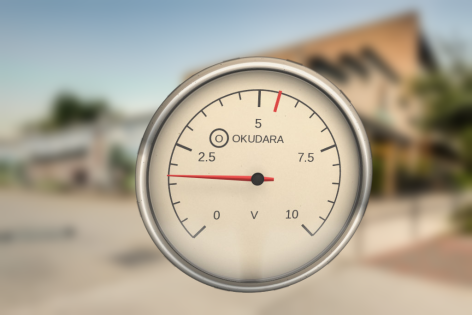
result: 1.75 V
